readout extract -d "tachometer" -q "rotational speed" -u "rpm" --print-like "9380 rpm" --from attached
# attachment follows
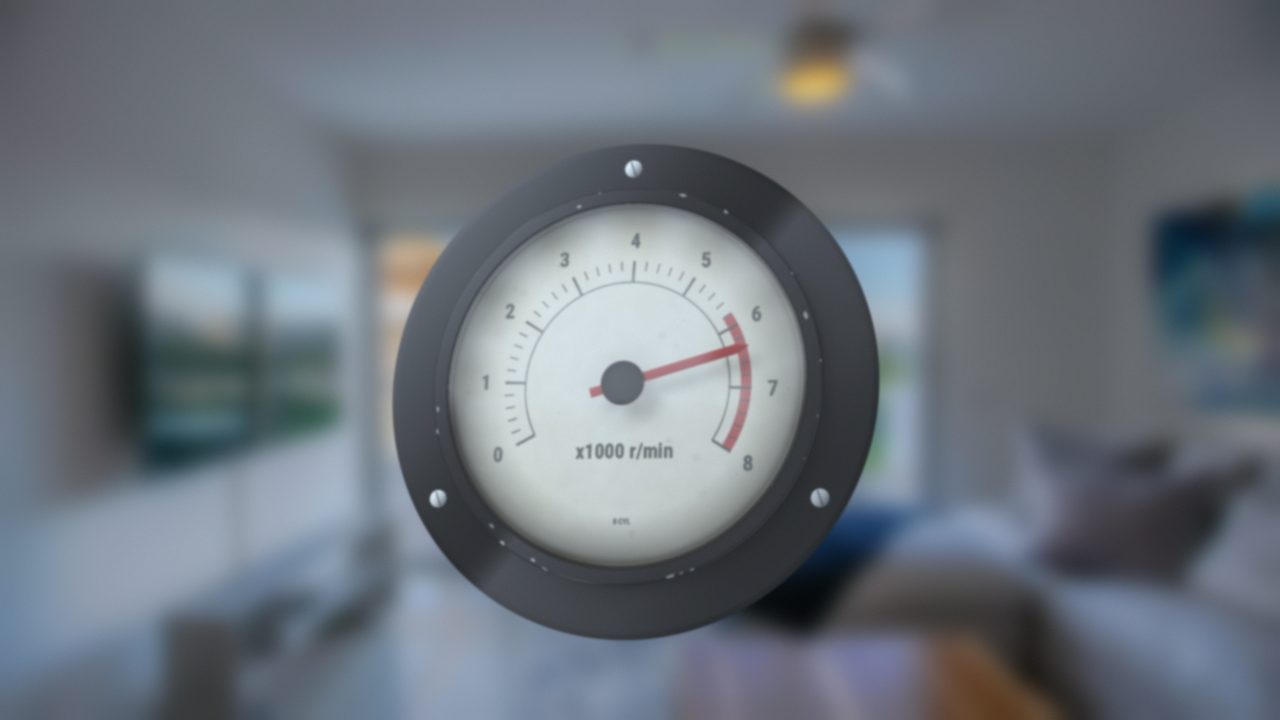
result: 6400 rpm
